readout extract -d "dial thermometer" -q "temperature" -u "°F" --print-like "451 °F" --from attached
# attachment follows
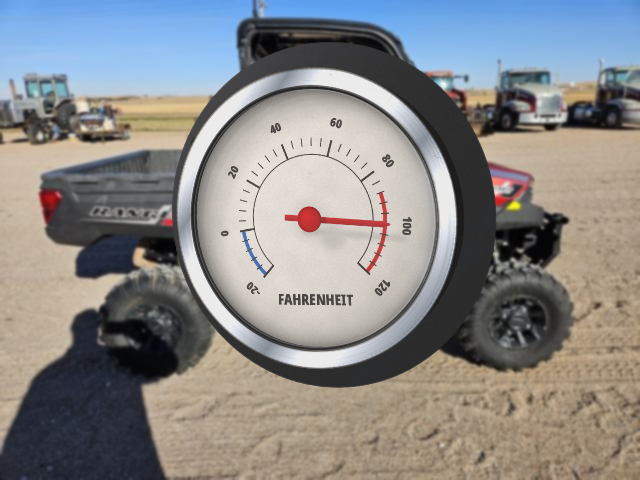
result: 100 °F
